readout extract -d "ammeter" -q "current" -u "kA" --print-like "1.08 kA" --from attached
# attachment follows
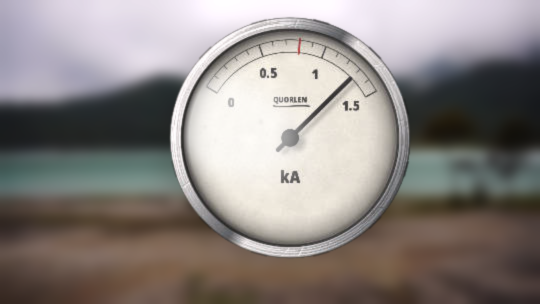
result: 1.3 kA
